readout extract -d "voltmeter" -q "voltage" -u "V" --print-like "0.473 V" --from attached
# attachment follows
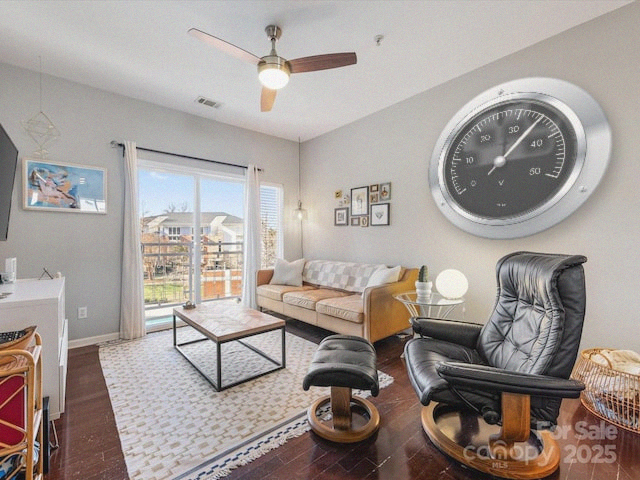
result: 35 V
